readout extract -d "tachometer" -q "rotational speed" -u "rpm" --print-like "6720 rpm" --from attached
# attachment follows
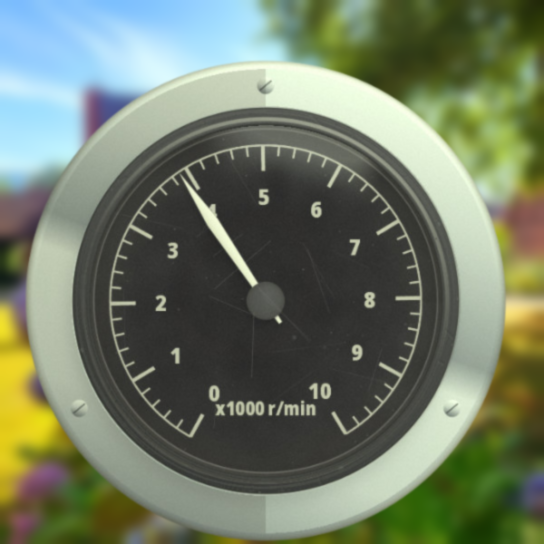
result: 3900 rpm
